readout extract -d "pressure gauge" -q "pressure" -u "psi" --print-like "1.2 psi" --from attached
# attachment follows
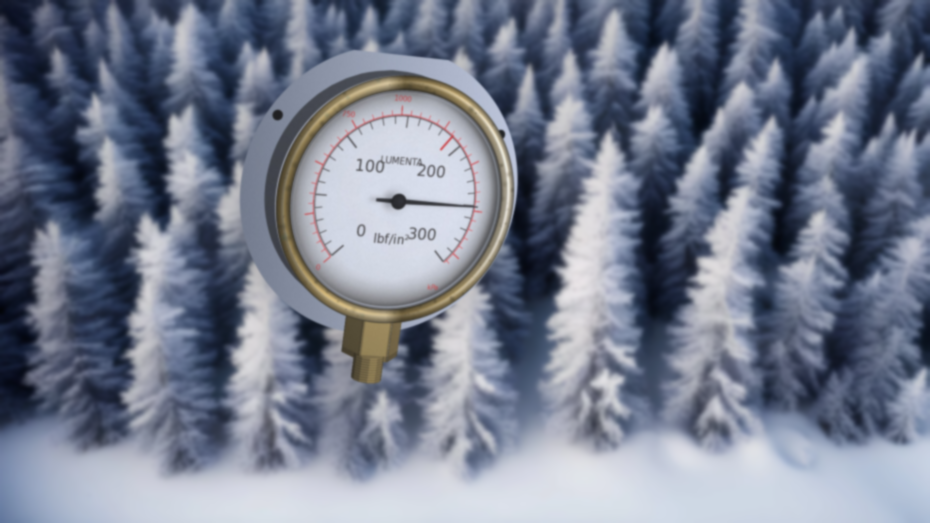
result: 250 psi
